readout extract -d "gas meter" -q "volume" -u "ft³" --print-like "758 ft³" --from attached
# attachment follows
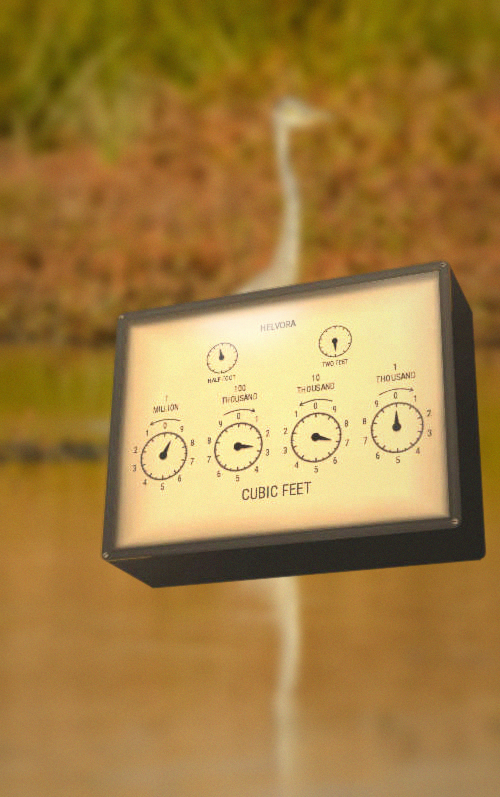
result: 927000 ft³
